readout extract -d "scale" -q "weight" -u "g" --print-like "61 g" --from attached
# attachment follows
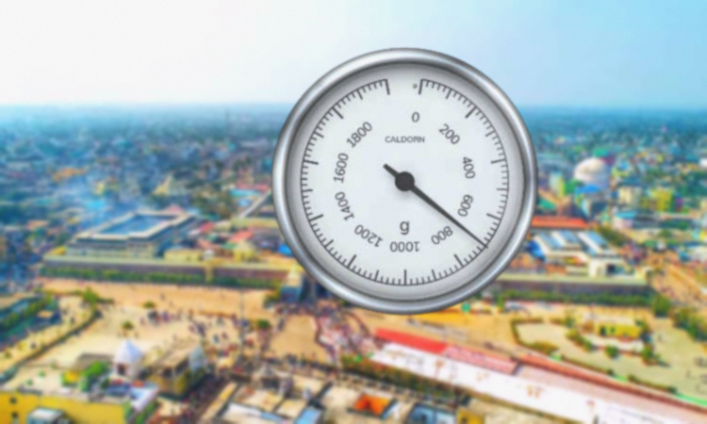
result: 700 g
